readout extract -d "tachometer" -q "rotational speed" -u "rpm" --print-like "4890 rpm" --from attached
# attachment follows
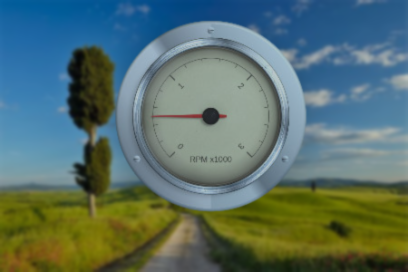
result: 500 rpm
